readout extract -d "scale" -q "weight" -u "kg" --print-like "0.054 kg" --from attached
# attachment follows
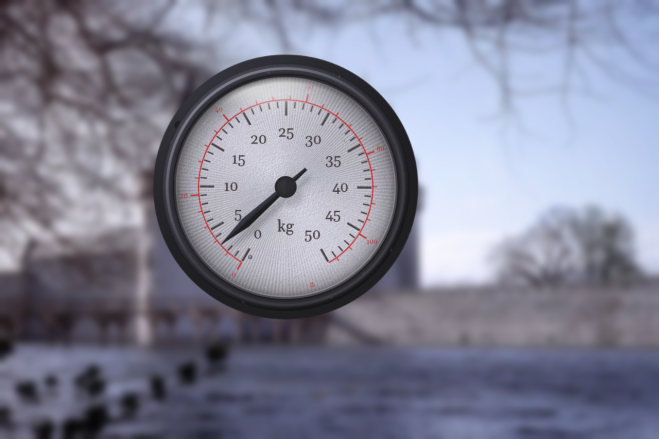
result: 3 kg
